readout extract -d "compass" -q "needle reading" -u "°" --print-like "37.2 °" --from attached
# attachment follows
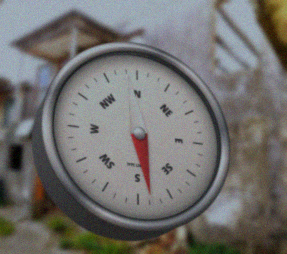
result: 170 °
